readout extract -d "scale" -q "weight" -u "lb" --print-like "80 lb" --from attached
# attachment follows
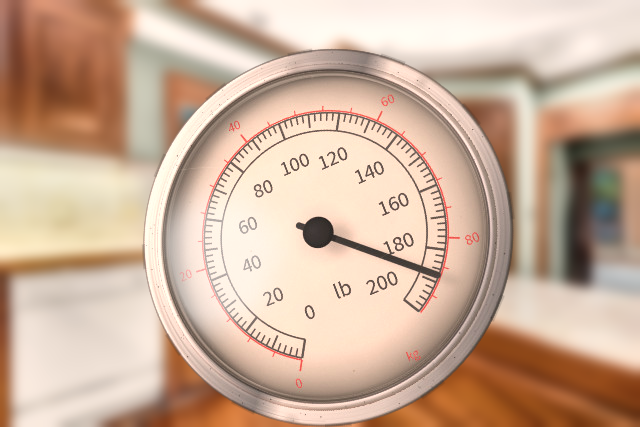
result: 188 lb
